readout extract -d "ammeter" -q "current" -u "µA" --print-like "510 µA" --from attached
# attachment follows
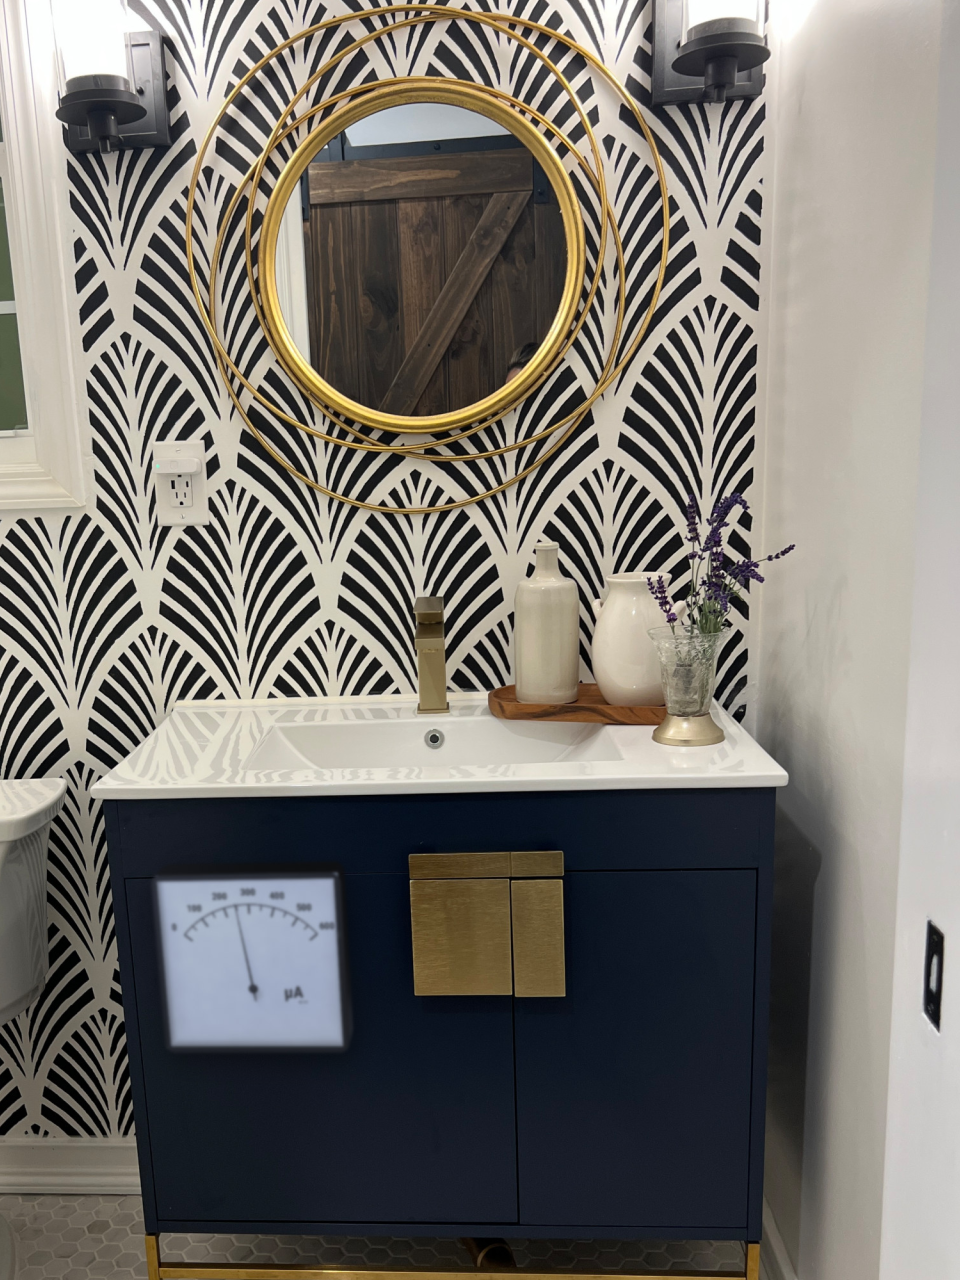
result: 250 µA
